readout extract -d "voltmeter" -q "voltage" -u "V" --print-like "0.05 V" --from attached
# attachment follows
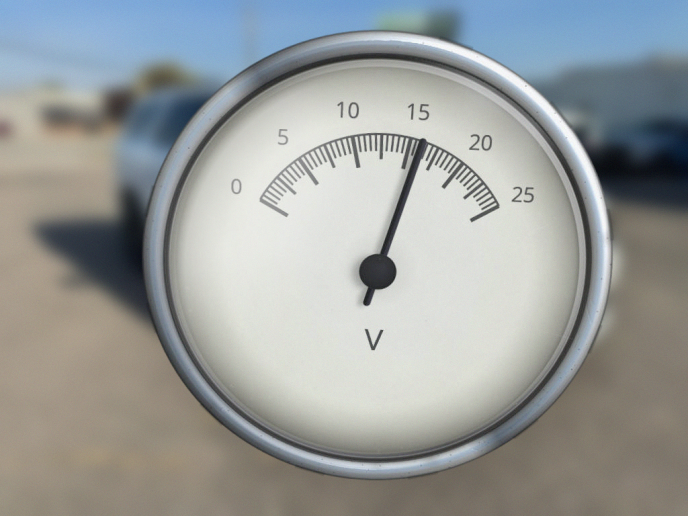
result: 16 V
